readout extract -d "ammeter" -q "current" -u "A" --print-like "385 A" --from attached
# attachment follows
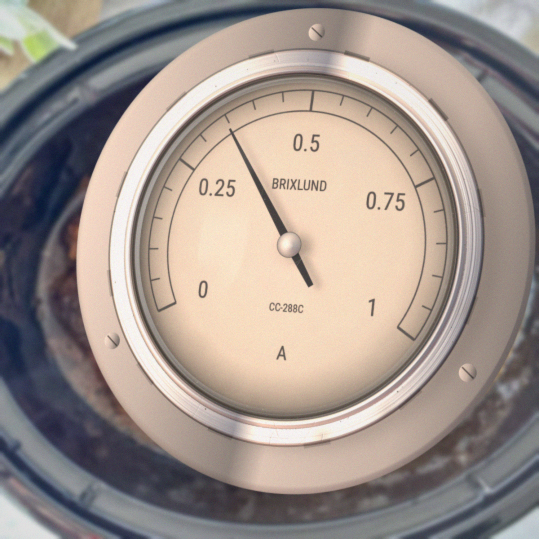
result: 0.35 A
